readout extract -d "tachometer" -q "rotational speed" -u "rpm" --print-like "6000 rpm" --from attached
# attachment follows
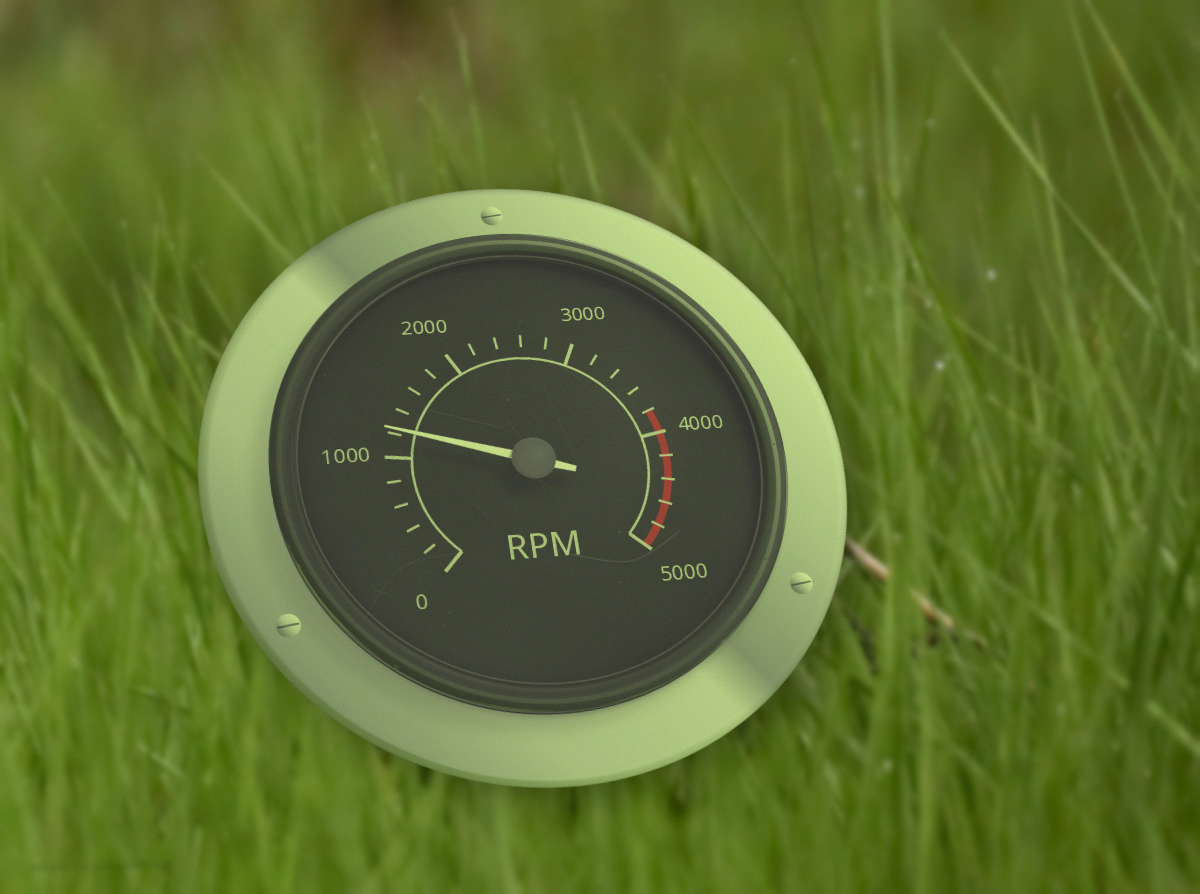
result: 1200 rpm
